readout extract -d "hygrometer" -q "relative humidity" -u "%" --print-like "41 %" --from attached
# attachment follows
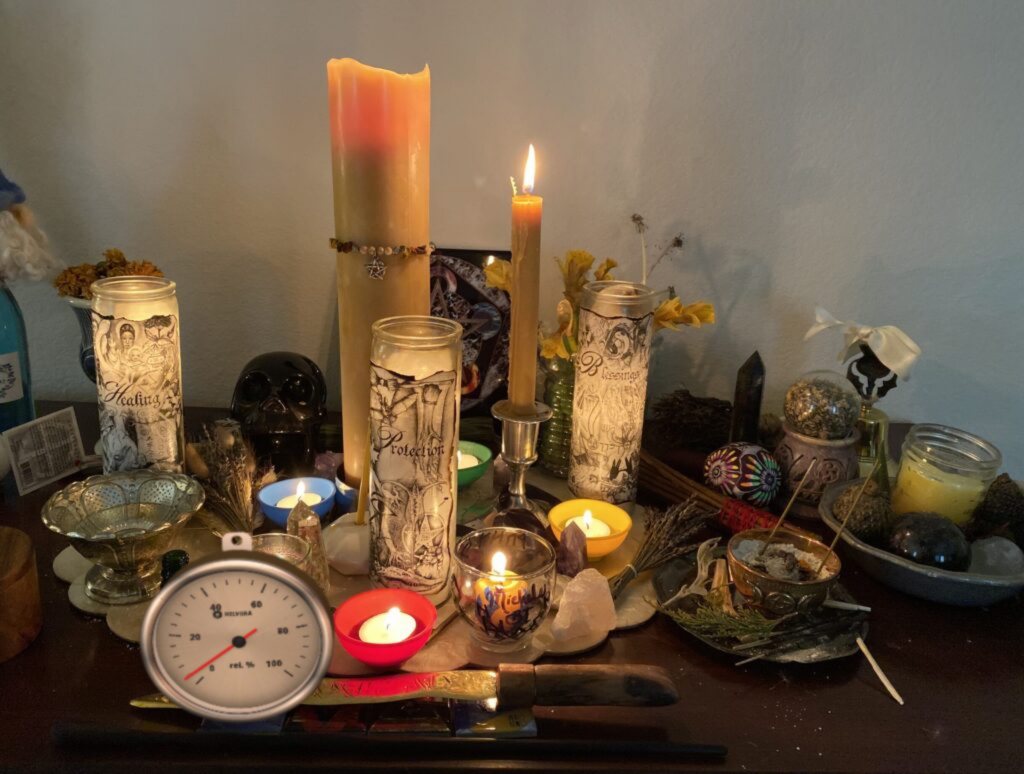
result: 4 %
